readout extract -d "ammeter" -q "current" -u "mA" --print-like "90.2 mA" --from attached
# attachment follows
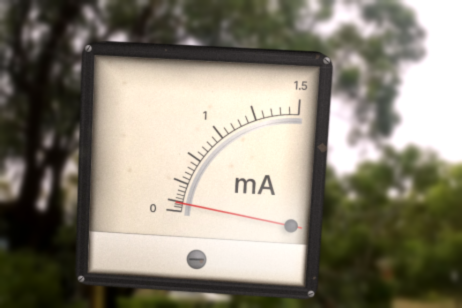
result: 0.25 mA
